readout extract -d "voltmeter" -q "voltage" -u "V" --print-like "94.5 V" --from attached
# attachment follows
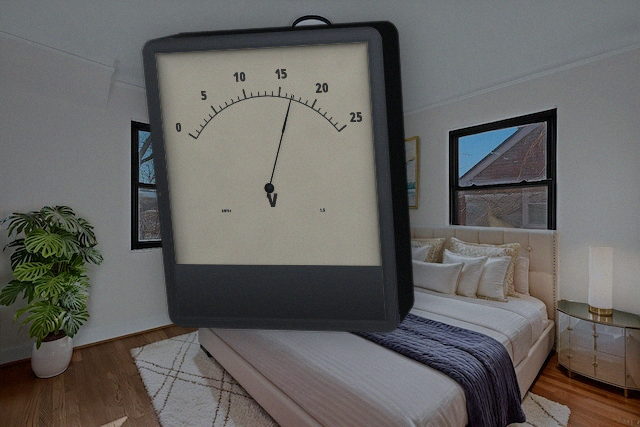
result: 17 V
